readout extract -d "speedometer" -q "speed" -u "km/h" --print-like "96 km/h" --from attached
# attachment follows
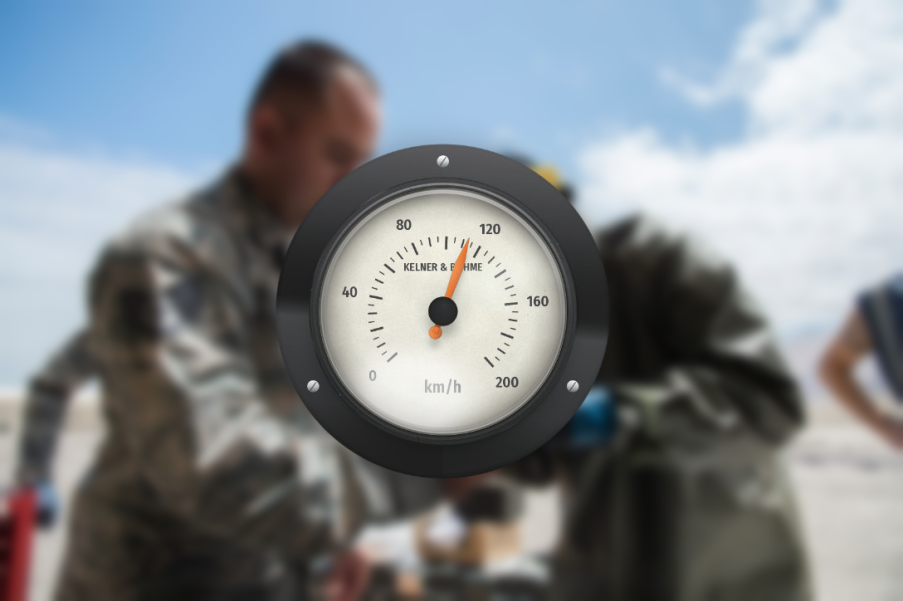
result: 112.5 km/h
